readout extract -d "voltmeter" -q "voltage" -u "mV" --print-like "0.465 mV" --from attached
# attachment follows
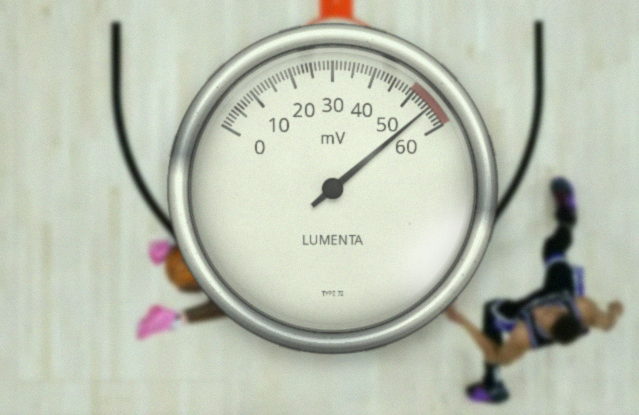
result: 55 mV
